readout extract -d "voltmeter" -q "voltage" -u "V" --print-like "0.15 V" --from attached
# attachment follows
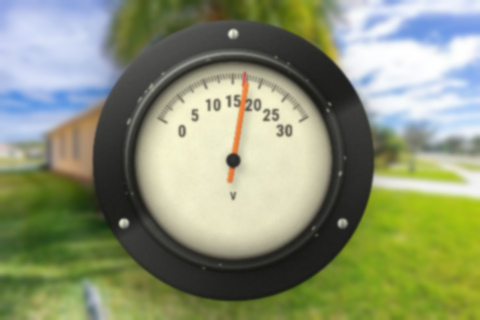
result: 17.5 V
